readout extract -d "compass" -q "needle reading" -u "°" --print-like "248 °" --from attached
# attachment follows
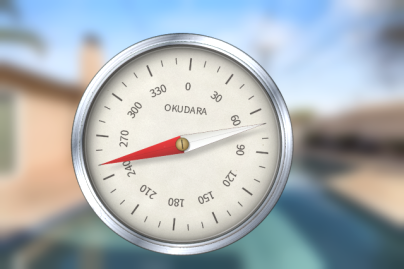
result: 250 °
